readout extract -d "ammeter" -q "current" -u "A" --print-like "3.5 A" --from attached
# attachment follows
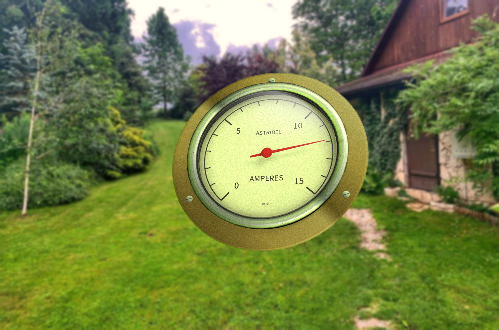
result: 12 A
